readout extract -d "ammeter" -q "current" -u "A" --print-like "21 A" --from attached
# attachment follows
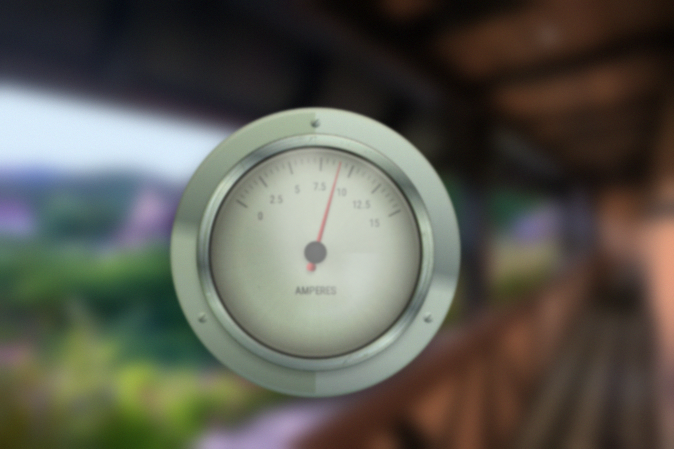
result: 9 A
